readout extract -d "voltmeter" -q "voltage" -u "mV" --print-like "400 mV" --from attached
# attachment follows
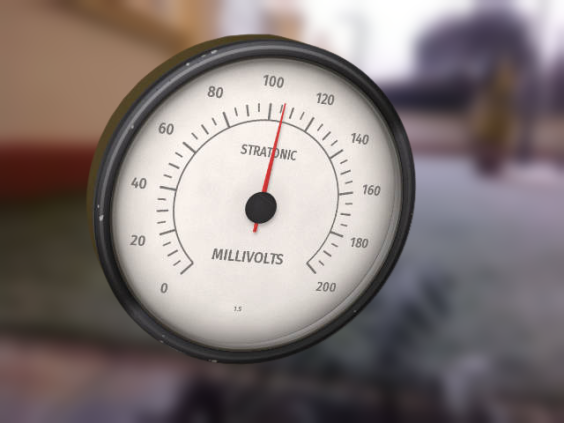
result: 105 mV
